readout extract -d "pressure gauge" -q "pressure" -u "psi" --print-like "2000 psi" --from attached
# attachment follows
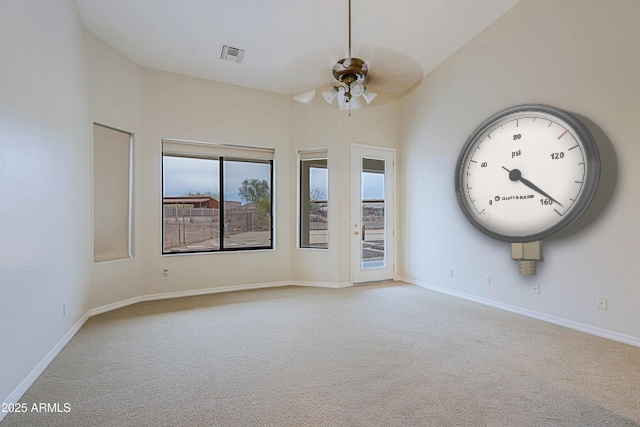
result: 155 psi
